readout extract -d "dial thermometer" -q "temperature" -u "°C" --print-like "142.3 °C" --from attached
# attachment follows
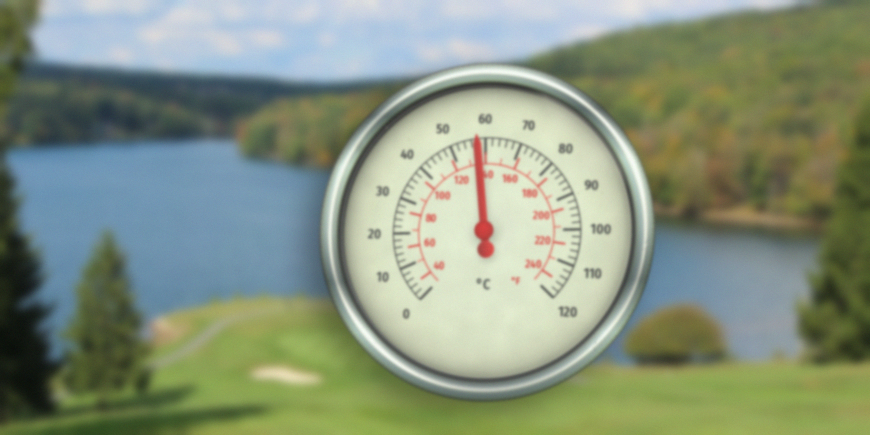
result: 58 °C
